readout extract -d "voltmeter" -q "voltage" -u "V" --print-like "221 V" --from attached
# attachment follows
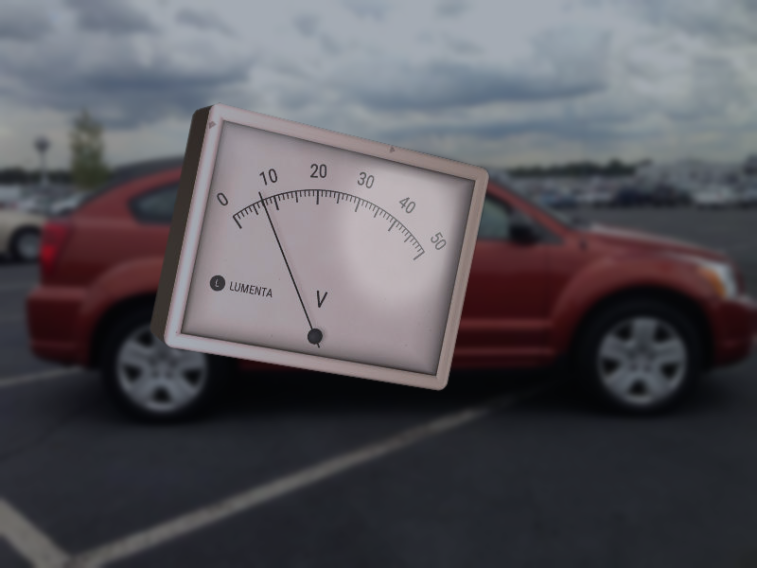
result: 7 V
